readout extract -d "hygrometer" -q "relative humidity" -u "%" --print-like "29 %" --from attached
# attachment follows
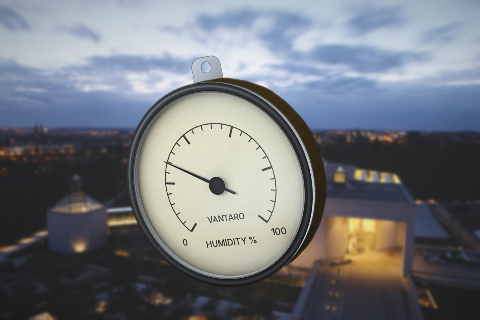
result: 28 %
